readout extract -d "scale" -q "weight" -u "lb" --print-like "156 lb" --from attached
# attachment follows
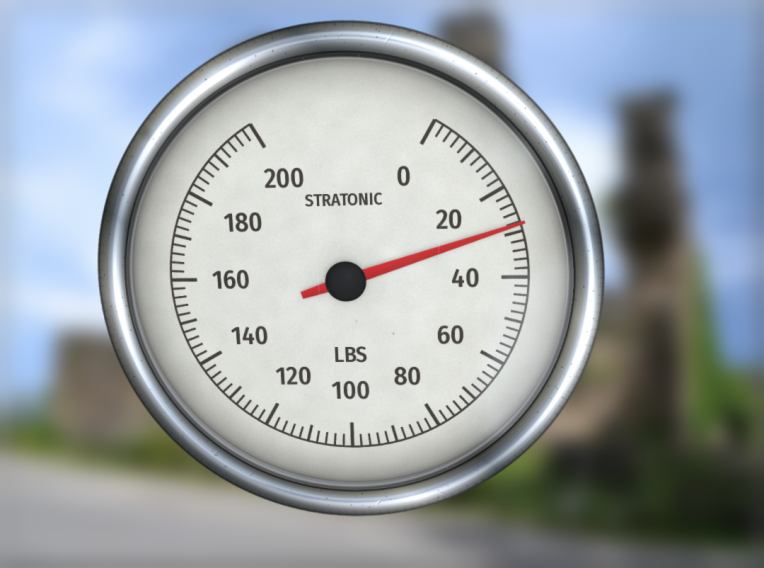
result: 28 lb
